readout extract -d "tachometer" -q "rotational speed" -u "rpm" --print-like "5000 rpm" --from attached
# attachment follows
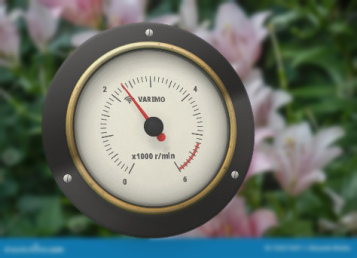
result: 2300 rpm
